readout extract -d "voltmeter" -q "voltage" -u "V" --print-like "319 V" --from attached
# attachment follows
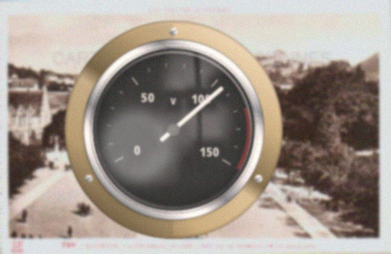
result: 105 V
